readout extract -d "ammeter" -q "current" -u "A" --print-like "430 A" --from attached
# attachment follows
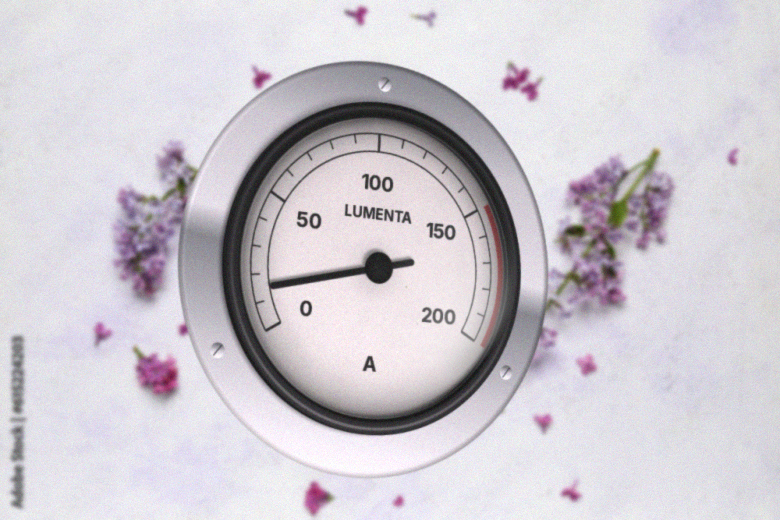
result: 15 A
